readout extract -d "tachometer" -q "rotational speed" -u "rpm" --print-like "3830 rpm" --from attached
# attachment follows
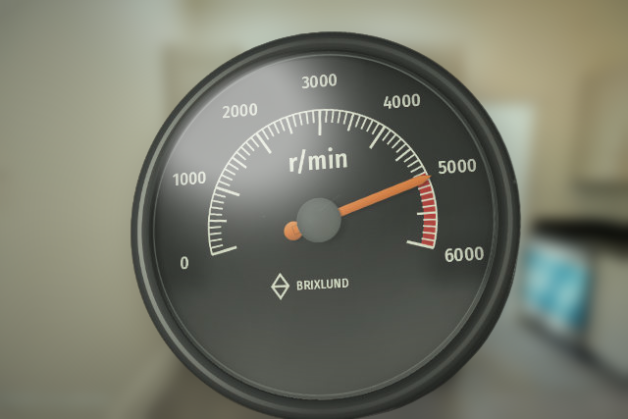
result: 5000 rpm
